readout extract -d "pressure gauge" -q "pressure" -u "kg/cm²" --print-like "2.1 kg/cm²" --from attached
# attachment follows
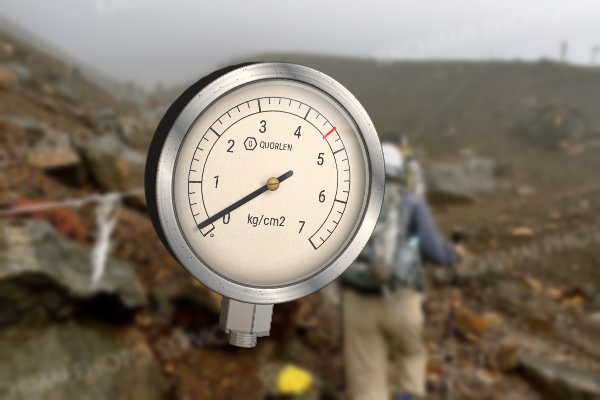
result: 0.2 kg/cm²
